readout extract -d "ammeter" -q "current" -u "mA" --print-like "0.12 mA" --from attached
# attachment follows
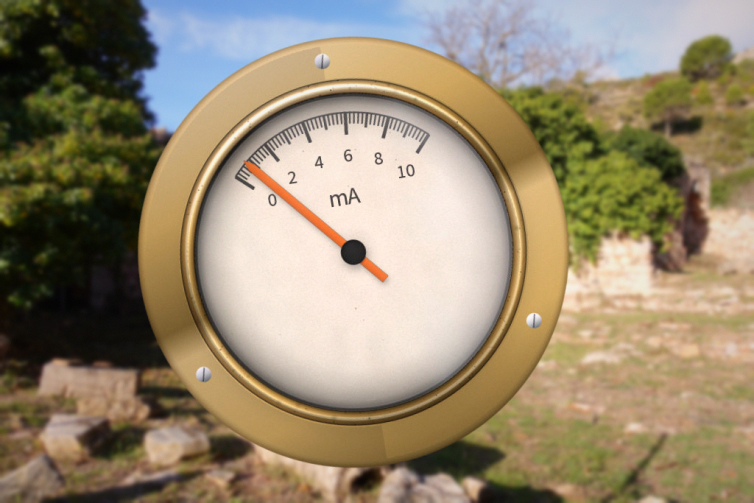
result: 0.8 mA
